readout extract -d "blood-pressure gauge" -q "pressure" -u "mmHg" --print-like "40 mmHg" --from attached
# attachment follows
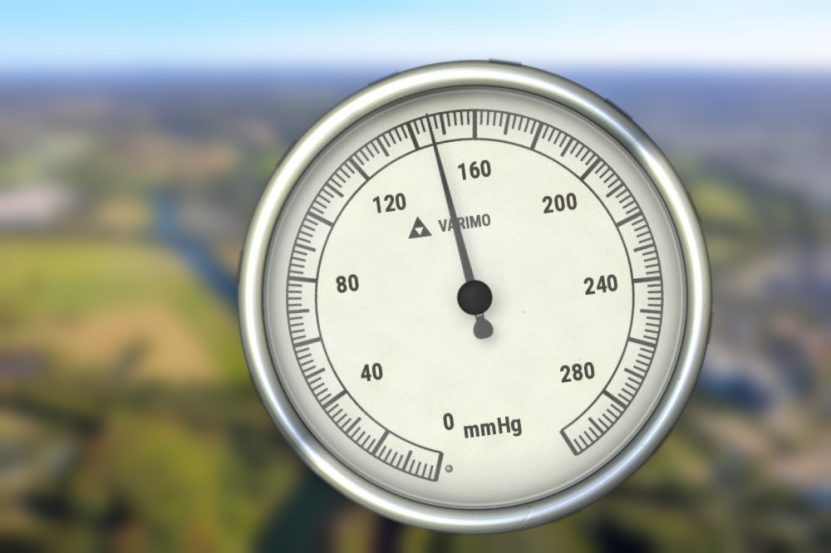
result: 146 mmHg
